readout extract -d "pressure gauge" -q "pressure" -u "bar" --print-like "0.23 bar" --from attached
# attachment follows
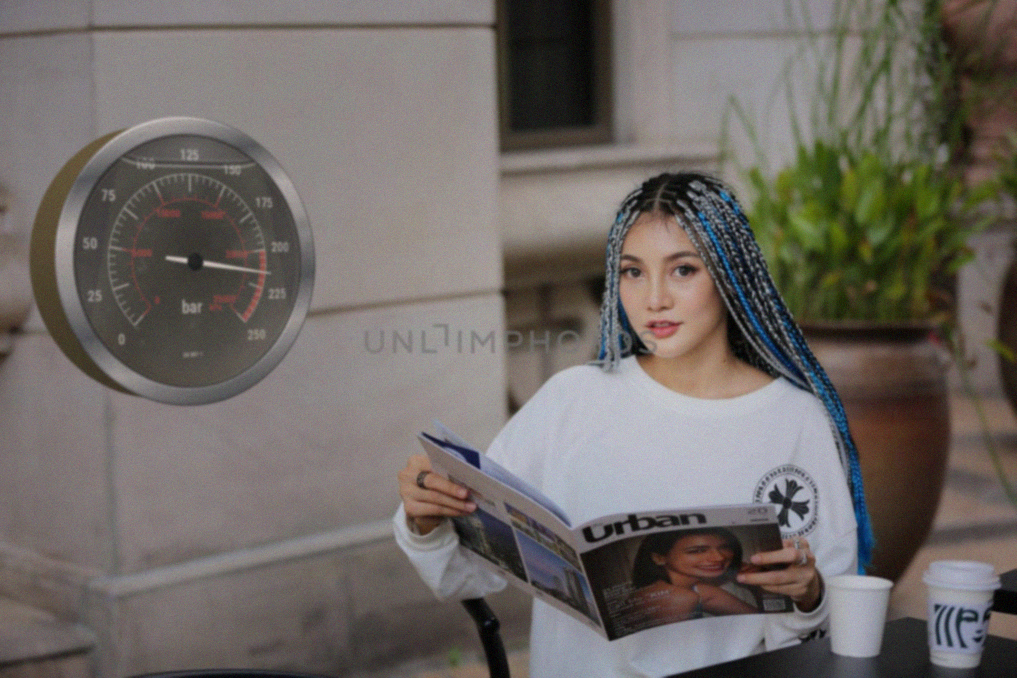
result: 215 bar
